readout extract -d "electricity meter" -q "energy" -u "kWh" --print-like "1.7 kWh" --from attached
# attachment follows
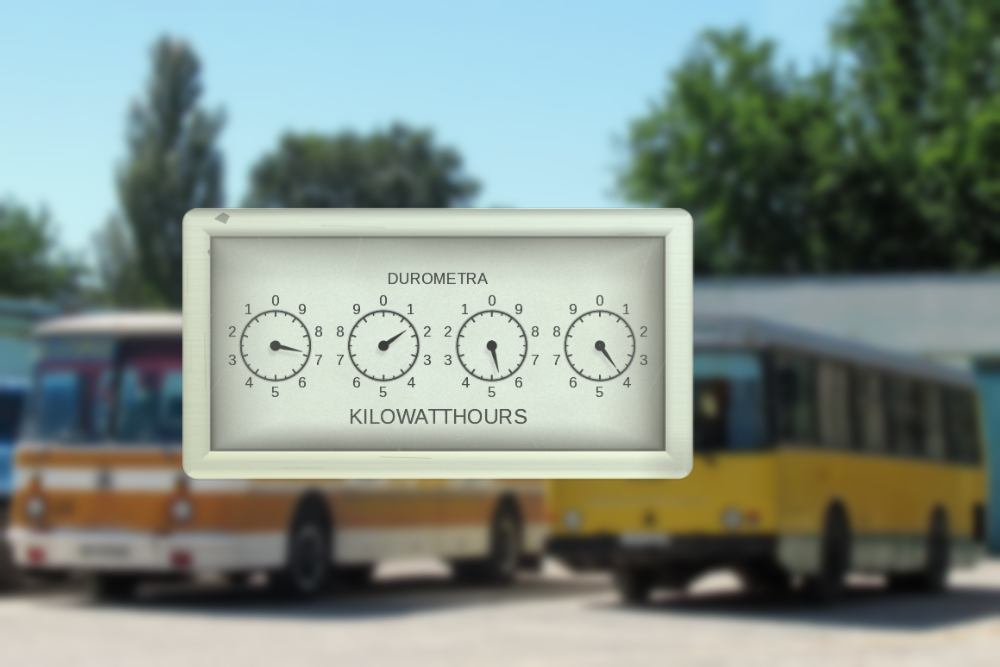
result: 7154 kWh
